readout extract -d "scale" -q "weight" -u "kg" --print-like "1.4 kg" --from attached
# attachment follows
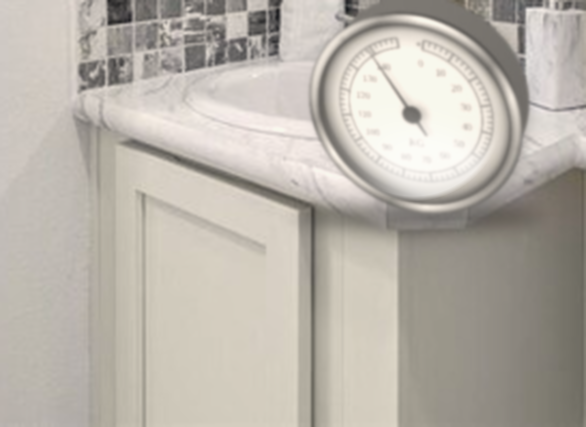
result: 140 kg
